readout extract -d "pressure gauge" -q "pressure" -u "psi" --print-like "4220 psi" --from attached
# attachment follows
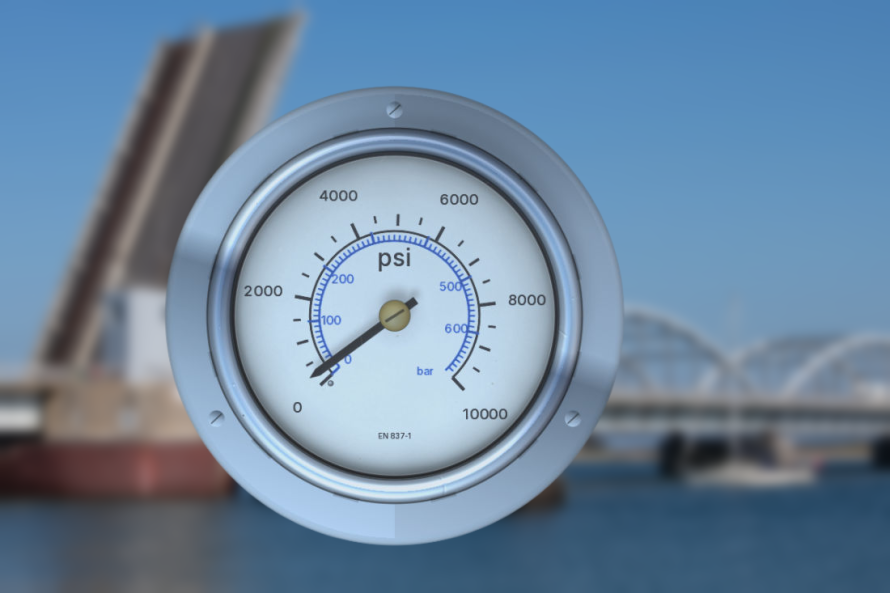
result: 250 psi
